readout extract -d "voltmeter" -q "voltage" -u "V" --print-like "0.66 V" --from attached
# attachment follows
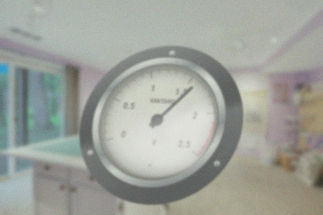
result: 1.6 V
